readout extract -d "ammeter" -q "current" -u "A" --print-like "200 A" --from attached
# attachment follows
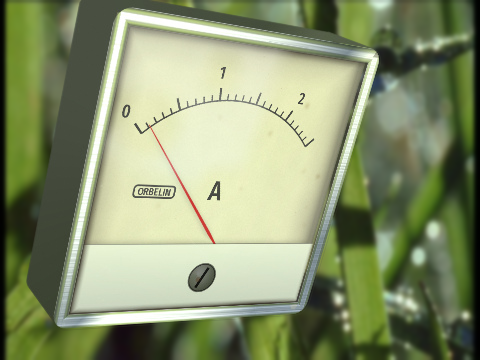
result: 0.1 A
